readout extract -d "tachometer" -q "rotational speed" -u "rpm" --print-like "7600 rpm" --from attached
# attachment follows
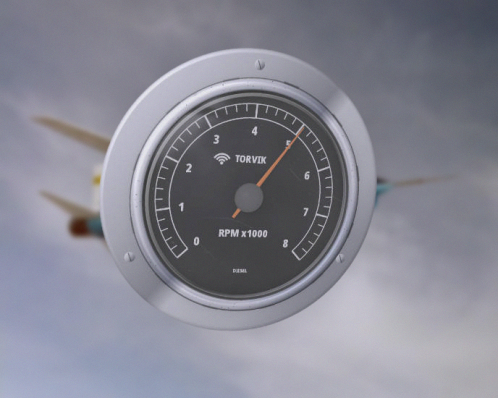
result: 5000 rpm
